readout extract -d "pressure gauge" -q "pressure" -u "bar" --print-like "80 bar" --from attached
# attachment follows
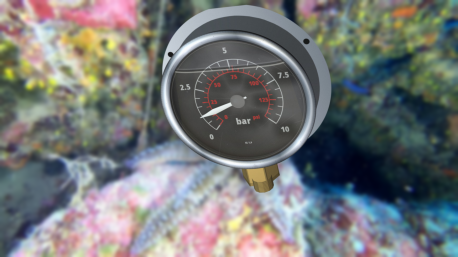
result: 1 bar
